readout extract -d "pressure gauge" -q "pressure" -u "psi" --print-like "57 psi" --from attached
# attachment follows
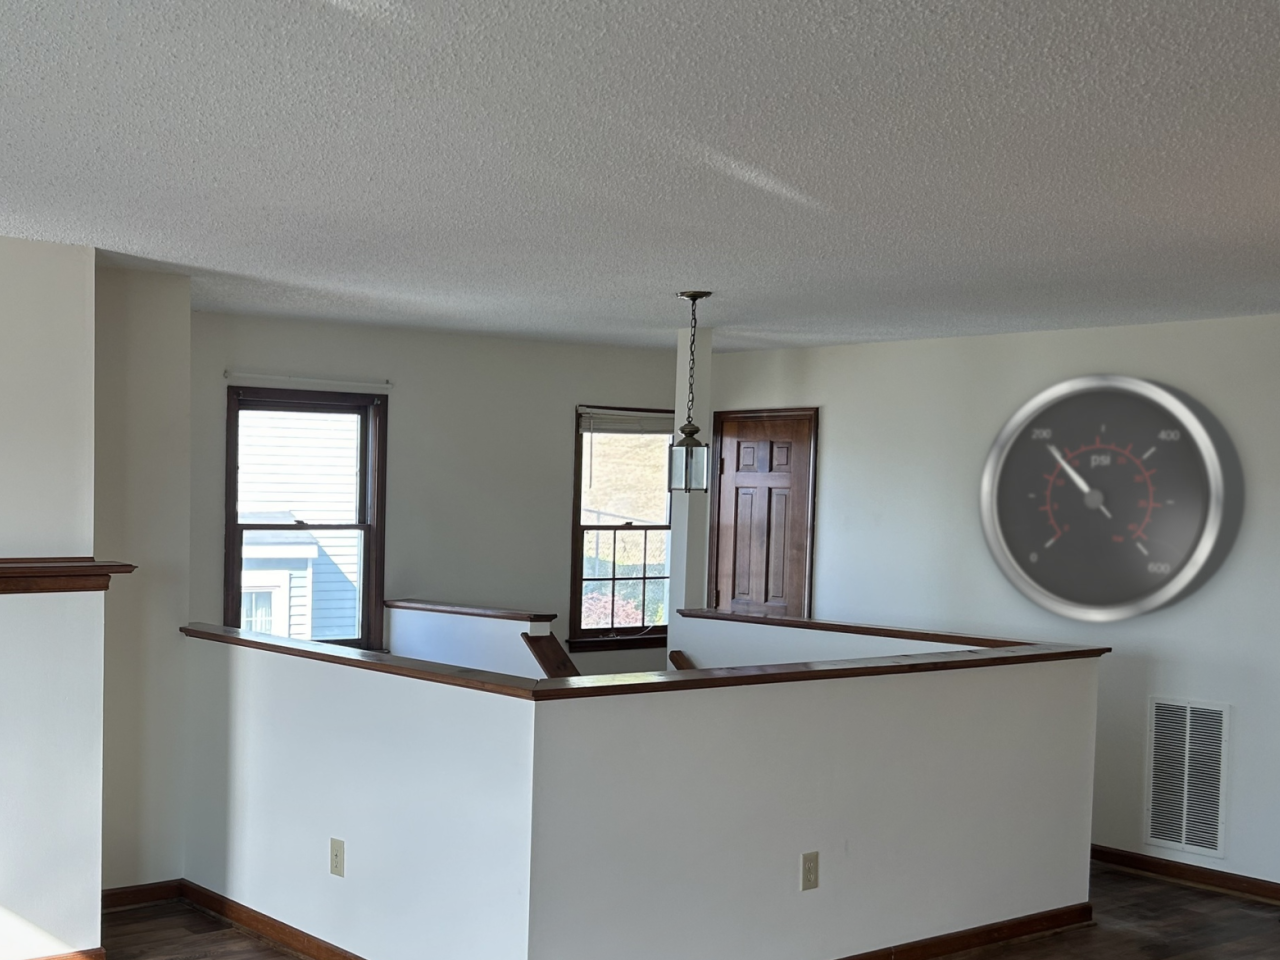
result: 200 psi
